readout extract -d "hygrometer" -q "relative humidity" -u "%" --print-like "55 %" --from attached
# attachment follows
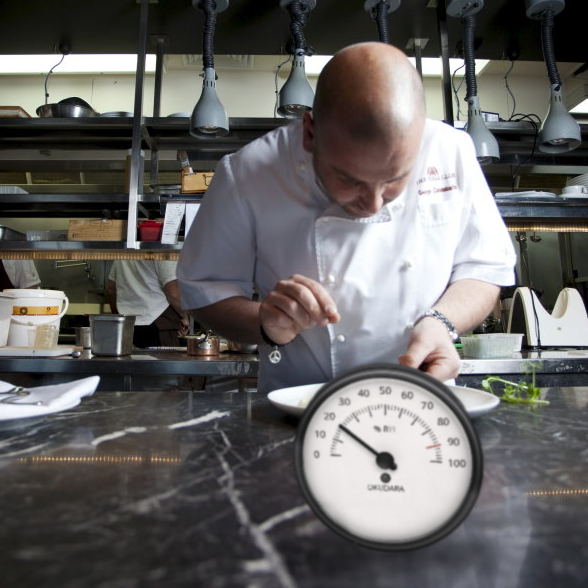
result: 20 %
